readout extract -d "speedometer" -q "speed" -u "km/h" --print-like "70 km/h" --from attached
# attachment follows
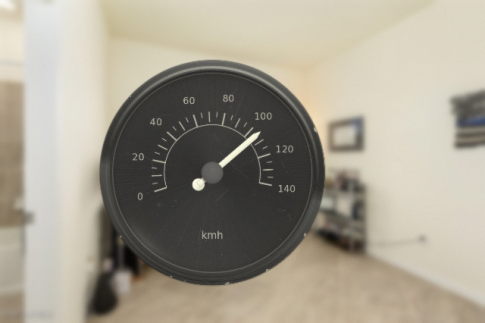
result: 105 km/h
